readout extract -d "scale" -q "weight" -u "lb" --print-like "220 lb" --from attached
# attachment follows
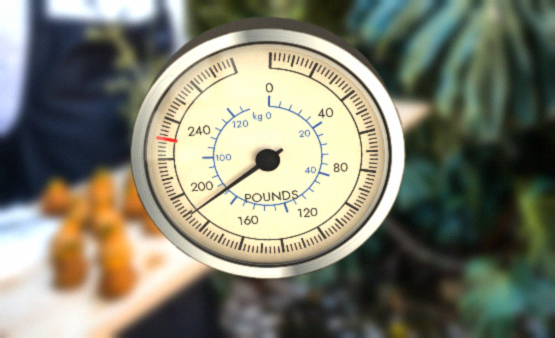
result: 190 lb
